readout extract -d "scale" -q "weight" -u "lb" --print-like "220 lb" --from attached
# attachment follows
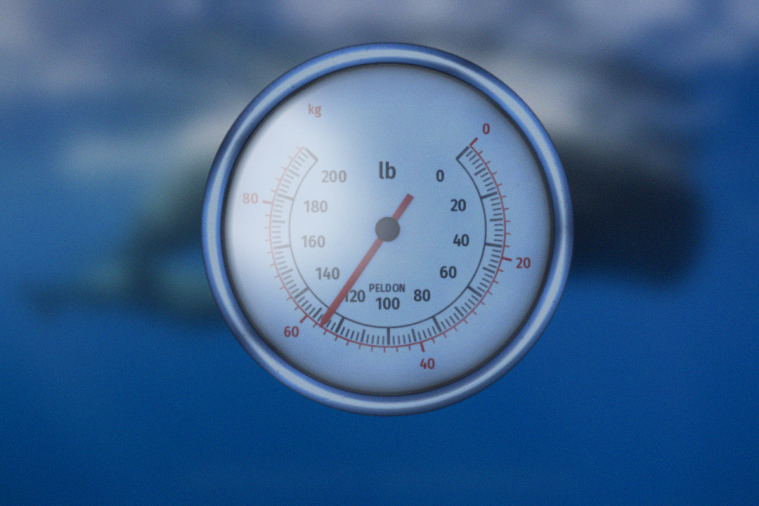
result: 126 lb
